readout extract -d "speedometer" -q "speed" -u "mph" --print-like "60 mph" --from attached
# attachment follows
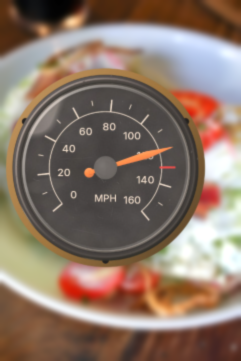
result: 120 mph
